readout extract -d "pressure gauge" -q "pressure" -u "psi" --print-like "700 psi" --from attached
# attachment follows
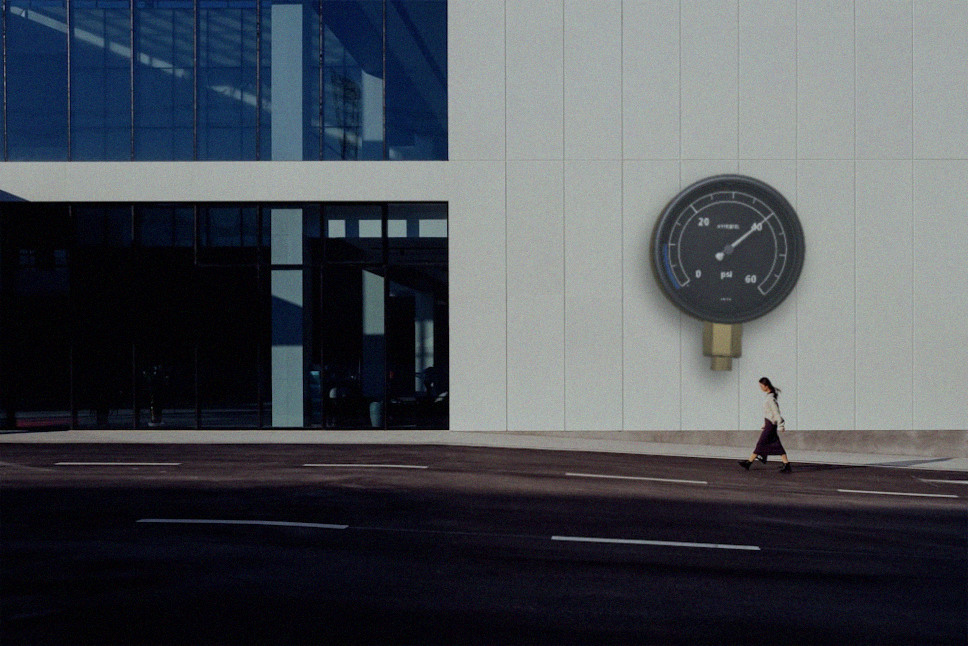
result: 40 psi
